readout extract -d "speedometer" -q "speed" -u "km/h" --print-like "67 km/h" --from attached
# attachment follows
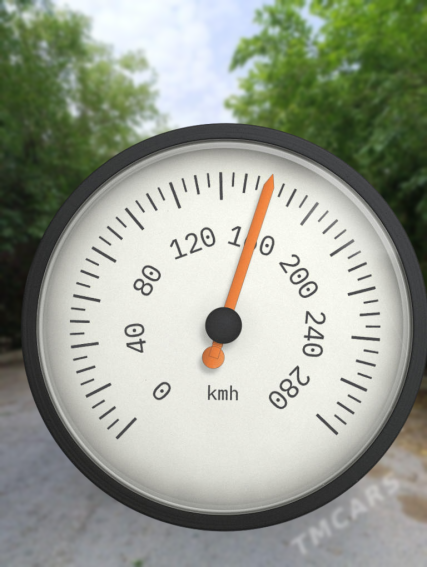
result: 160 km/h
